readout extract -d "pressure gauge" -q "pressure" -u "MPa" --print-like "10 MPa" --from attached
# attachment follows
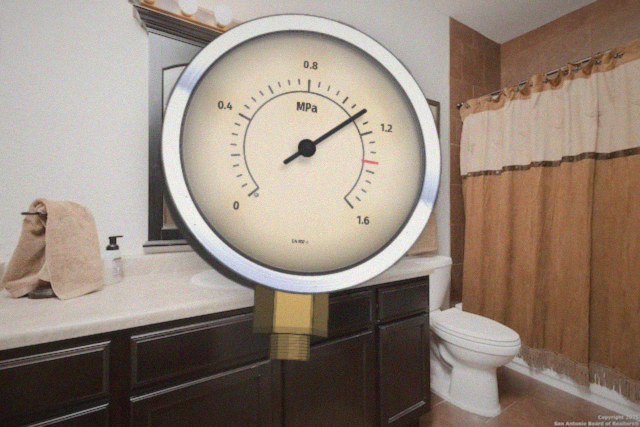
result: 1.1 MPa
